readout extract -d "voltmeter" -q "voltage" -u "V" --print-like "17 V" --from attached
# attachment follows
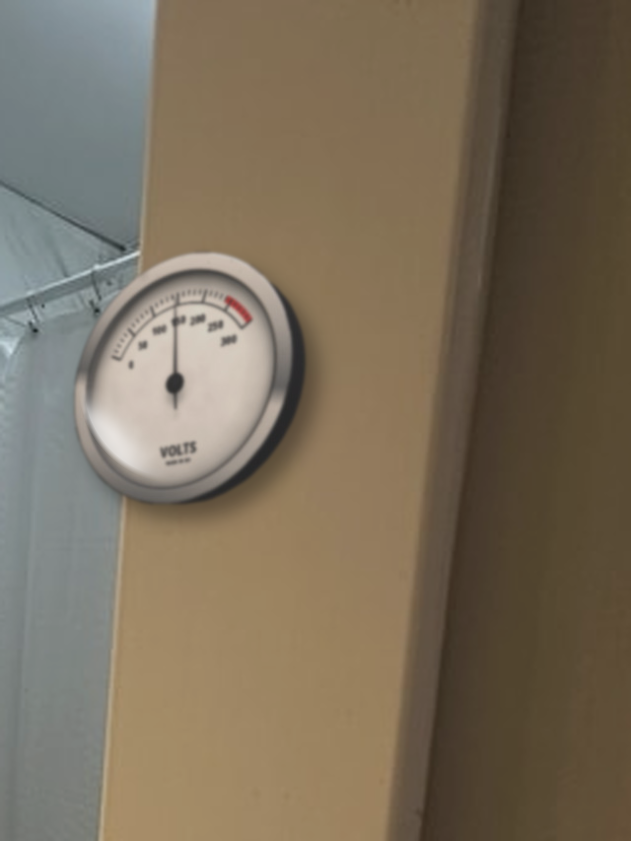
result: 150 V
